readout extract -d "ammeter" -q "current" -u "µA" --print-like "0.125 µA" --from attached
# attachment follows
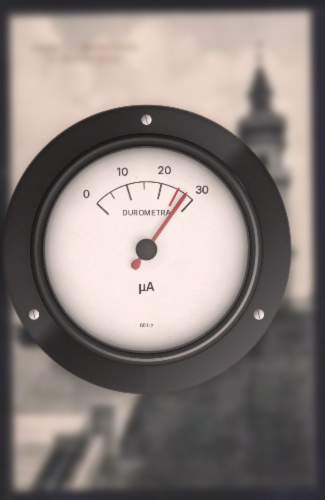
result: 27.5 µA
